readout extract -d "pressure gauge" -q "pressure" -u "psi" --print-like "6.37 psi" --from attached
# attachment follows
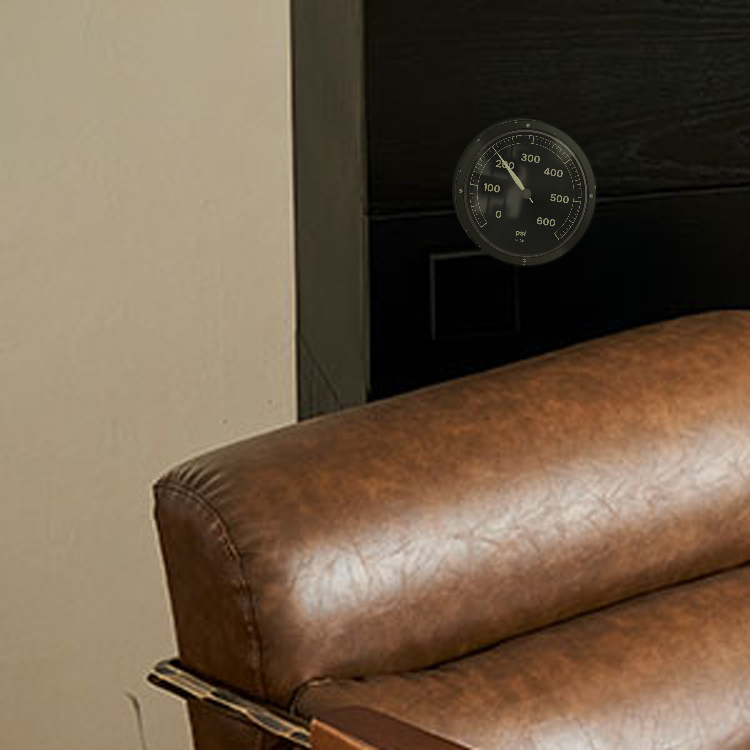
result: 200 psi
